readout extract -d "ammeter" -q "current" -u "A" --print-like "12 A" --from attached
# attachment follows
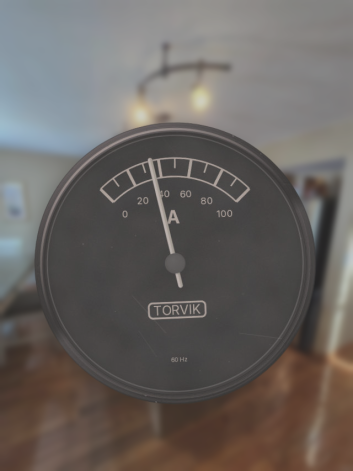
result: 35 A
